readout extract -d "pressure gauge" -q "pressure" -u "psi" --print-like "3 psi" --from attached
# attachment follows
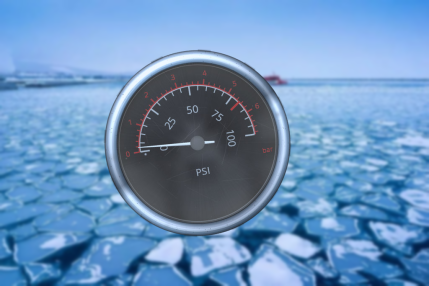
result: 2.5 psi
